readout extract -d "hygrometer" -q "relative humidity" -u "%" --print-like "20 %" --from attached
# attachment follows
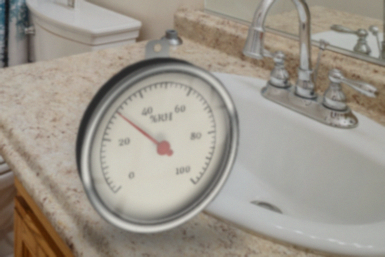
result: 30 %
